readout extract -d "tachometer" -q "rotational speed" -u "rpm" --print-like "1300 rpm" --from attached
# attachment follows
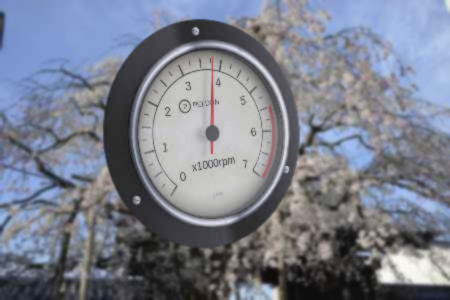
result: 3750 rpm
